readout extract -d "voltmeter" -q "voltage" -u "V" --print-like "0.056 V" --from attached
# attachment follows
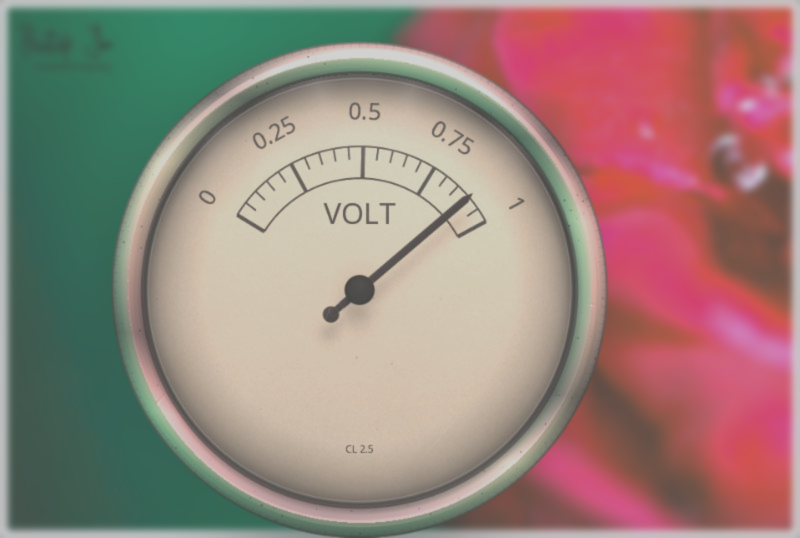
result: 0.9 V
